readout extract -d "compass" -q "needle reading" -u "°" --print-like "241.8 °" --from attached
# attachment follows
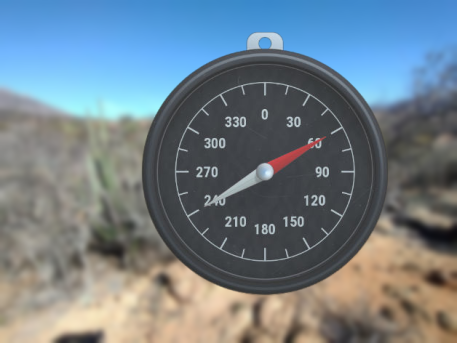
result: 60 °
